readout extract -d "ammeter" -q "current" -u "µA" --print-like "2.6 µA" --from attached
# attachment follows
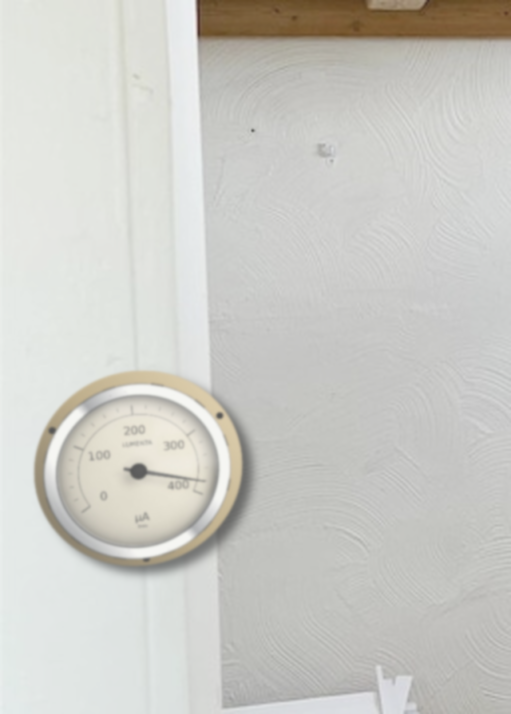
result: 380 µA
